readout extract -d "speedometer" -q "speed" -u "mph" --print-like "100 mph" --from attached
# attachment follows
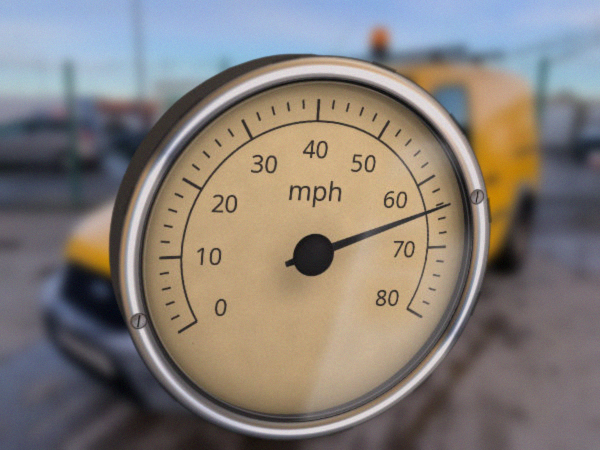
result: 64 mph
